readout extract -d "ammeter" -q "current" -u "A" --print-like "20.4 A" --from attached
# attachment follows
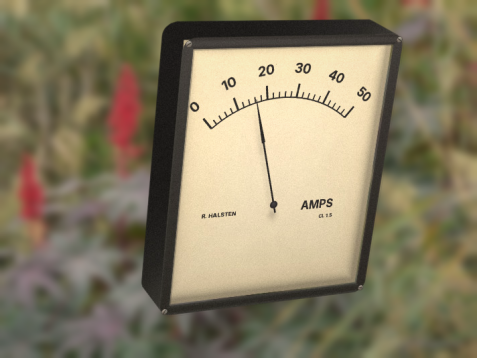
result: 16 A
